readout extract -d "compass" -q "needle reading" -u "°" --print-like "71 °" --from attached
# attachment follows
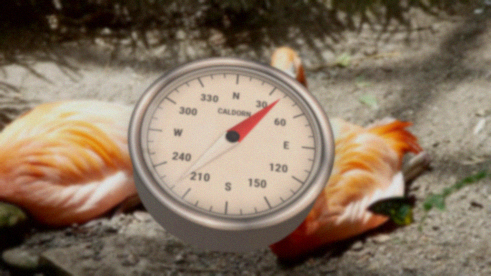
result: 40 °
